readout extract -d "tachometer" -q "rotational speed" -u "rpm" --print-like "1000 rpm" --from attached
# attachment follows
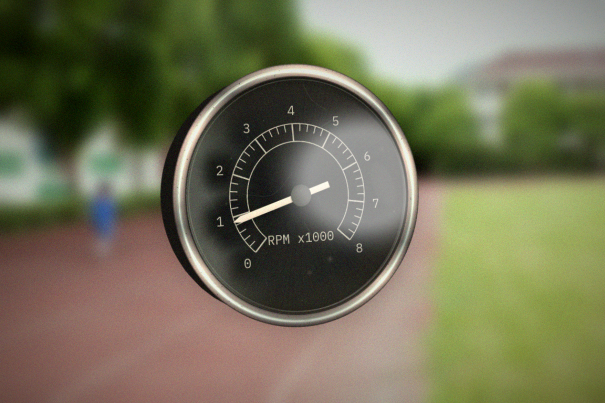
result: 900 rpm
